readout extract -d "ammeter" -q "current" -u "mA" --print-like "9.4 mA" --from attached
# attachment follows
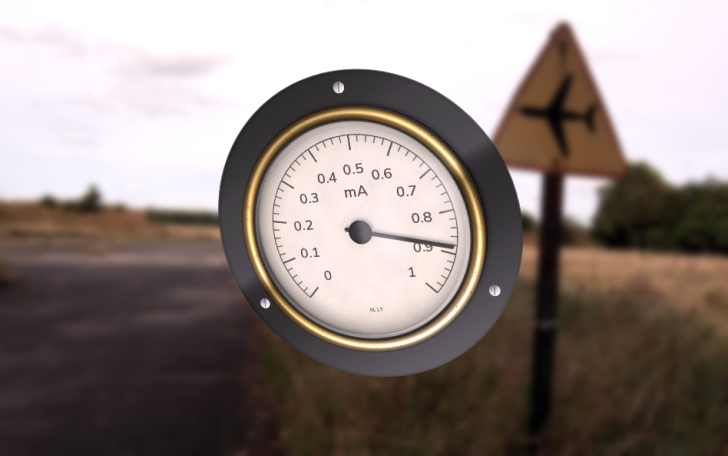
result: 0.88 mA
